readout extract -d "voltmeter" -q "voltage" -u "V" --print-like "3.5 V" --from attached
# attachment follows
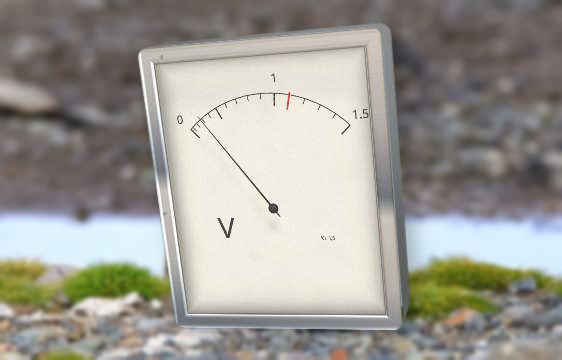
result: 0.3 V
